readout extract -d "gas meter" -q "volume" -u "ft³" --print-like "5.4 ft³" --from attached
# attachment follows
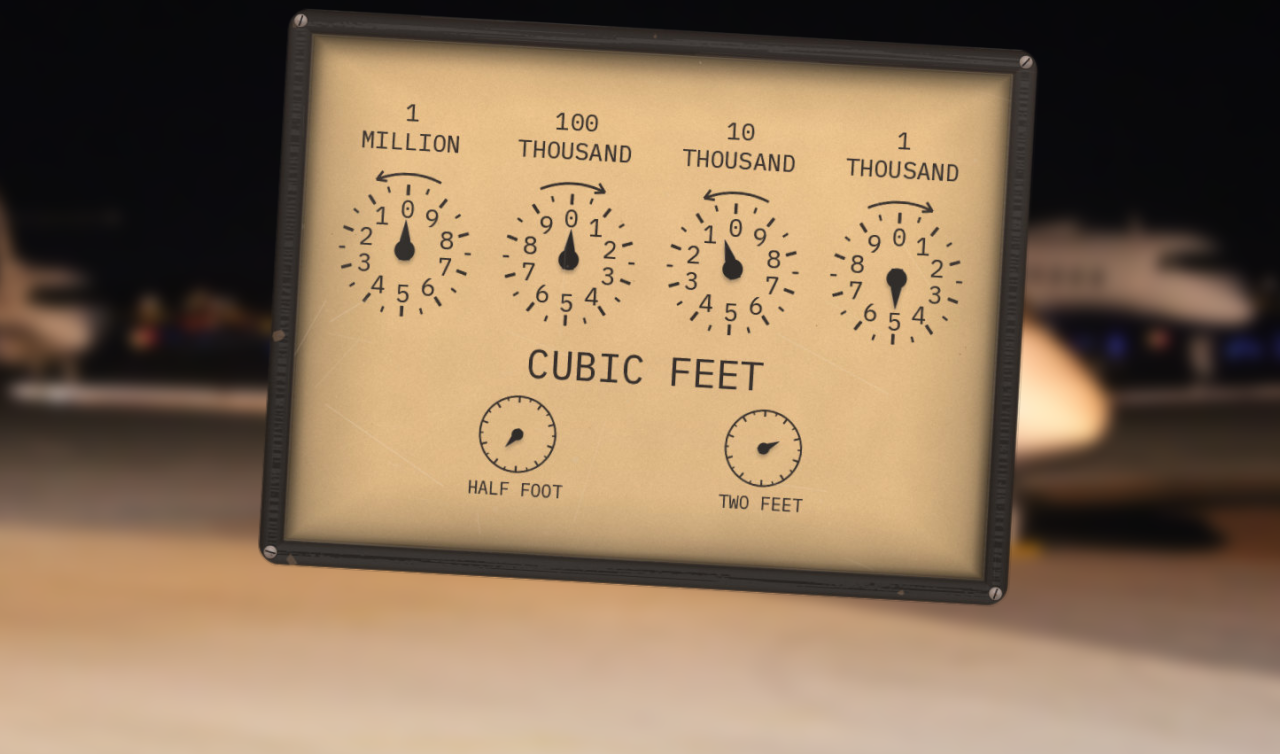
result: 500 ft³
